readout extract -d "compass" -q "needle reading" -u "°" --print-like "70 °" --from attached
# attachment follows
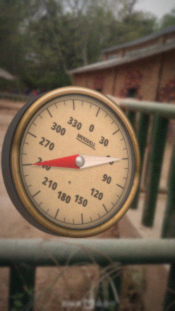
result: 240 °
